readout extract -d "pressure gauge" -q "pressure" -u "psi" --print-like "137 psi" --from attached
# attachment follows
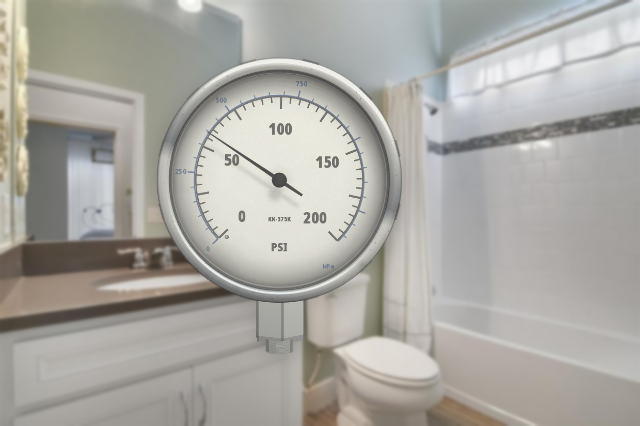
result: 57.5 psi
